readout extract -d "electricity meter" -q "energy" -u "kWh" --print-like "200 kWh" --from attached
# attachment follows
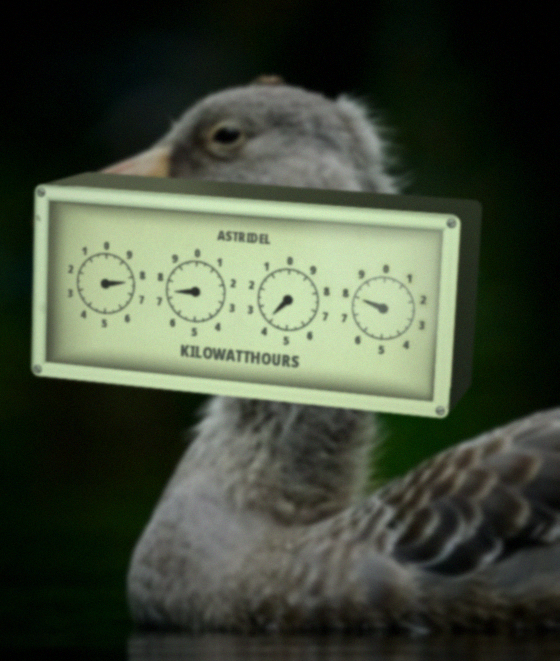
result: 7738 kWh
